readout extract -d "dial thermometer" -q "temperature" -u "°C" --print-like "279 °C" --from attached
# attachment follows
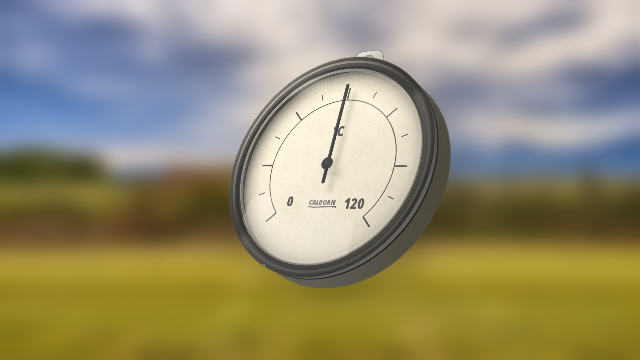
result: 60 °C
